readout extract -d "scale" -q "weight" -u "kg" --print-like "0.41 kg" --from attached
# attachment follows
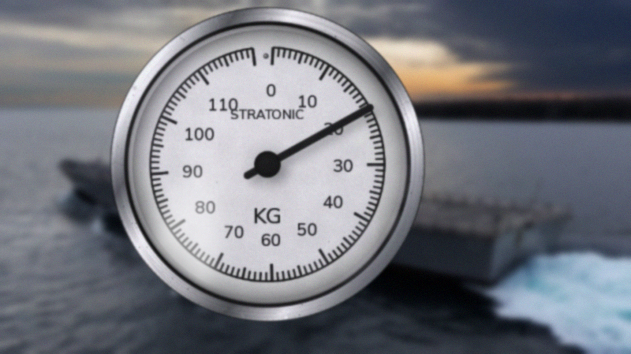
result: 20 kg
